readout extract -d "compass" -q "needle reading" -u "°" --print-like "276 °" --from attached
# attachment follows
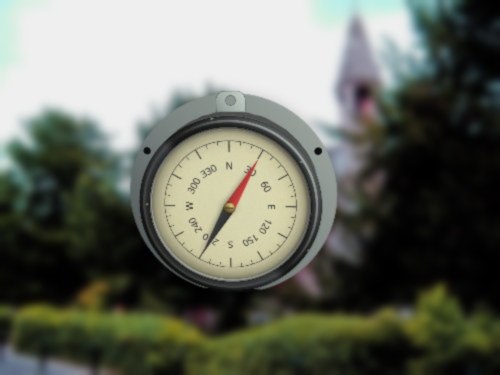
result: 30 °
